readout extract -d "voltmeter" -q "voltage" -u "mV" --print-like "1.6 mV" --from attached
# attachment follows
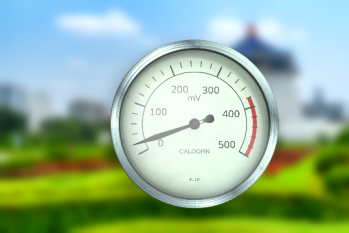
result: 20 mV
